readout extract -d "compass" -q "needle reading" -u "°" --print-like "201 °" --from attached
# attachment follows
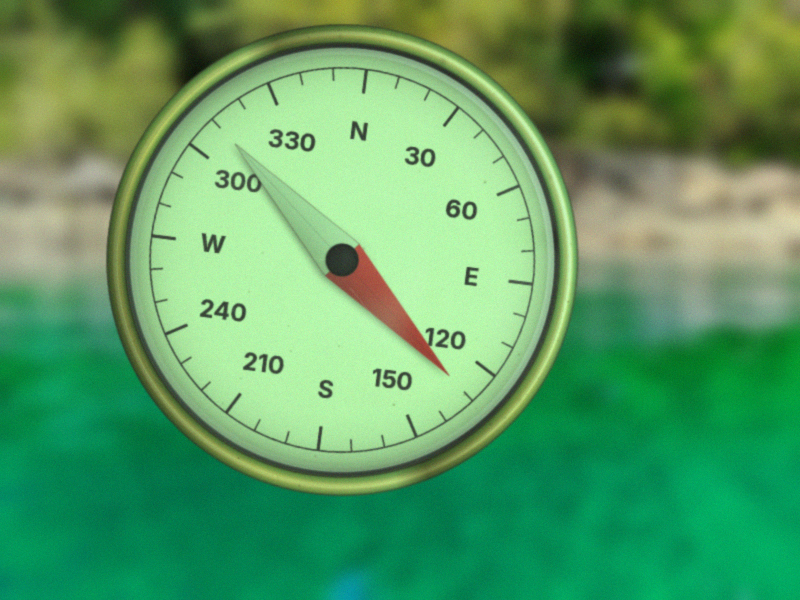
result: 130 °
